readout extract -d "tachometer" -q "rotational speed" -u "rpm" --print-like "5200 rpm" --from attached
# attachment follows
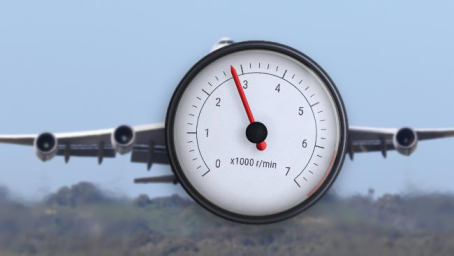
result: 2800 rpm
